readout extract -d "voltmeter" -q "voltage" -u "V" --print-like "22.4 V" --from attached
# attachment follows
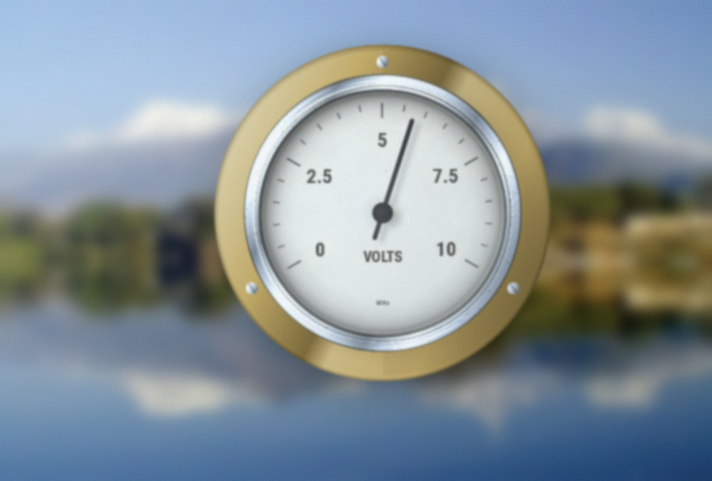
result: 5.75 V
